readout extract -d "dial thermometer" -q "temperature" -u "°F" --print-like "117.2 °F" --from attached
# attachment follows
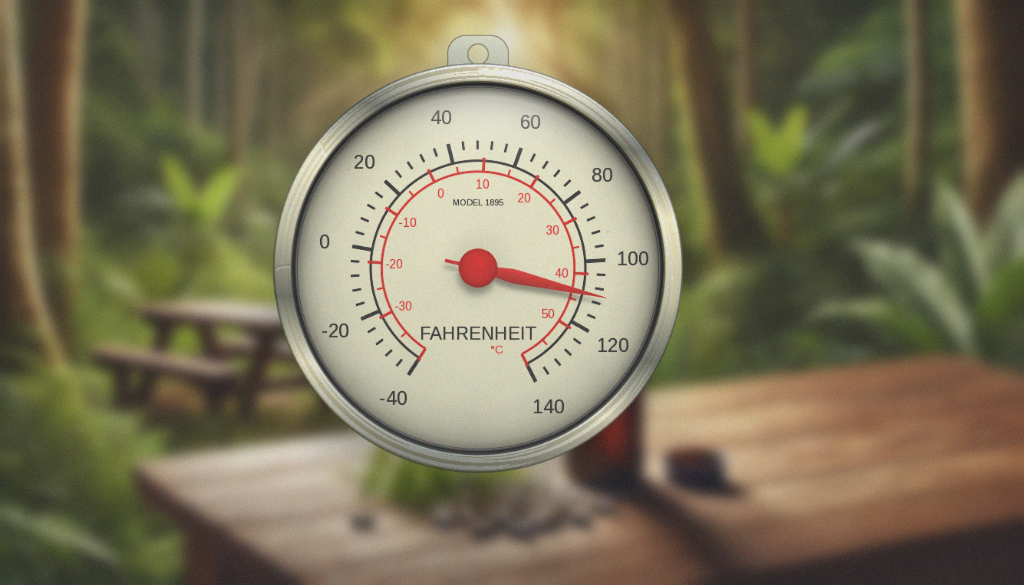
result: 110 °F
